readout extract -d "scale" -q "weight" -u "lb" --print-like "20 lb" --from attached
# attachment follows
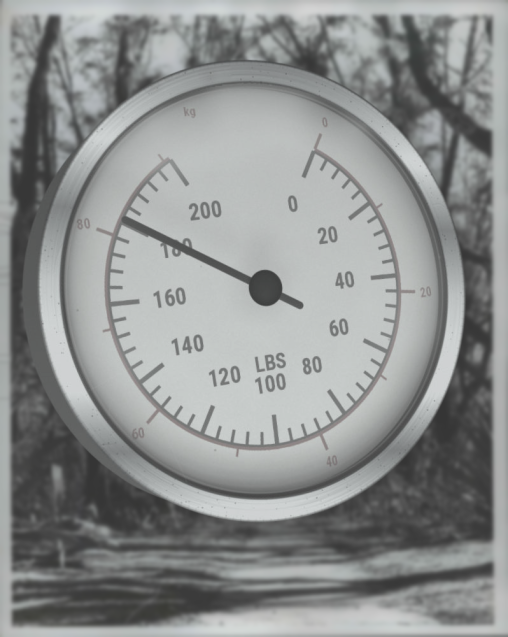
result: 180 lb
